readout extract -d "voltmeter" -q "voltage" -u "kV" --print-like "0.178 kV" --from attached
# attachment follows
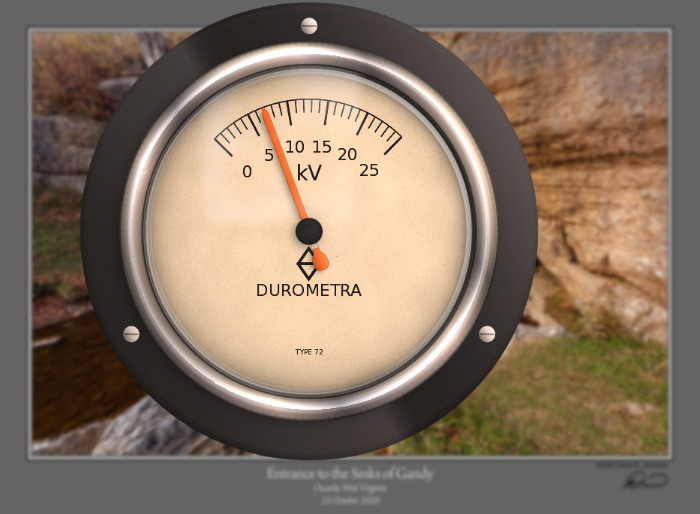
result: 7 kV
